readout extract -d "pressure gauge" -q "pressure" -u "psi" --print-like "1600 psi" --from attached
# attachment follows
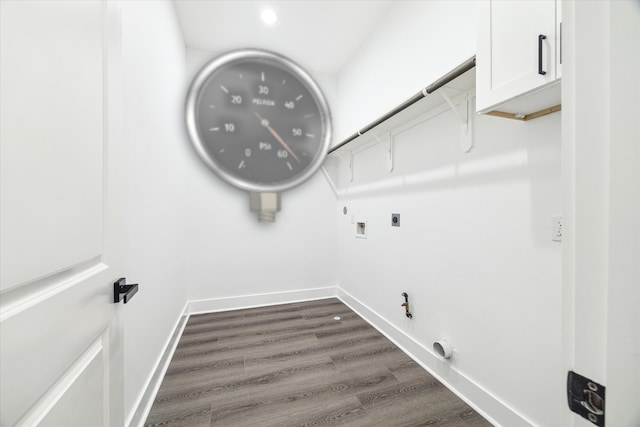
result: 57.5 psi
